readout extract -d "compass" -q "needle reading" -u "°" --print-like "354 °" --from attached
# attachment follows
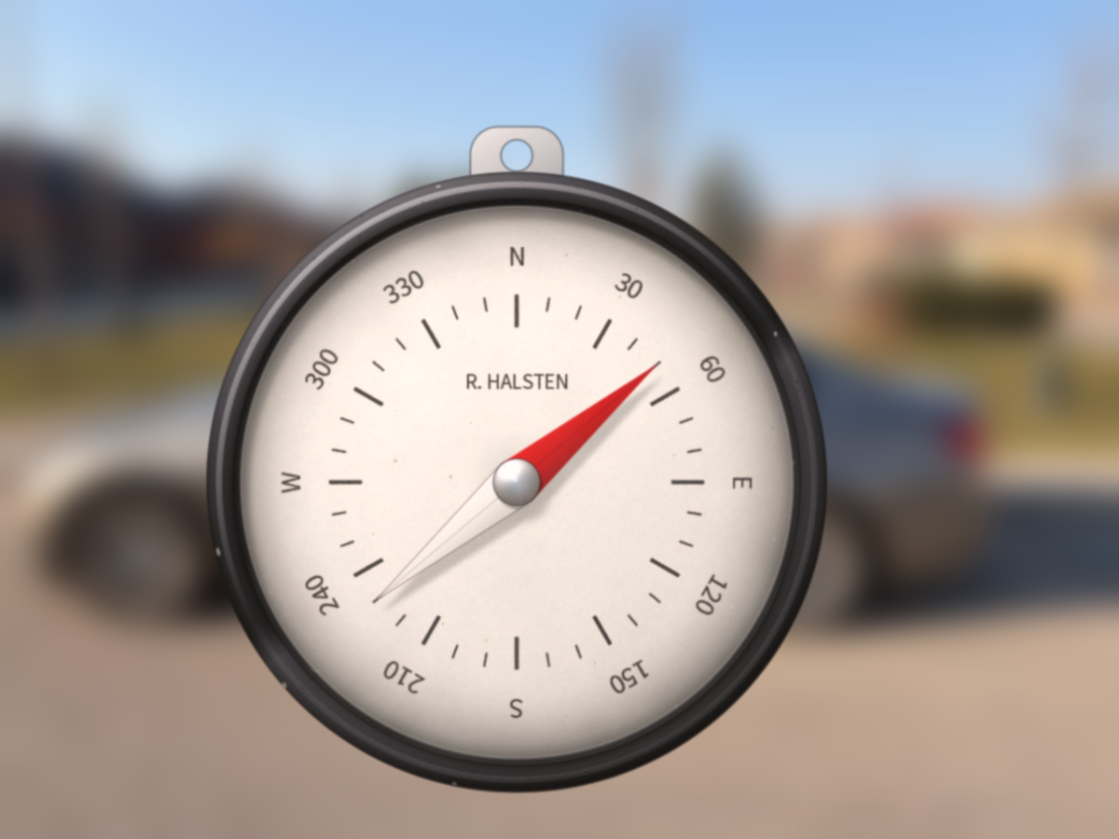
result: 50 °
